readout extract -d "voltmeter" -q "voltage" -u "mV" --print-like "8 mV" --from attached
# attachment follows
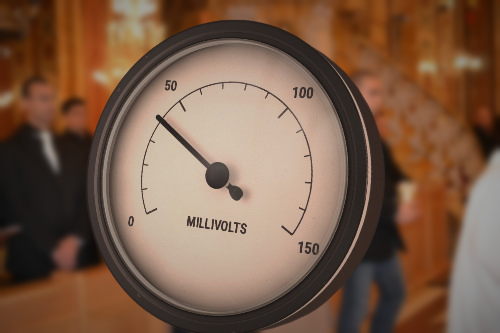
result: 40 mV
